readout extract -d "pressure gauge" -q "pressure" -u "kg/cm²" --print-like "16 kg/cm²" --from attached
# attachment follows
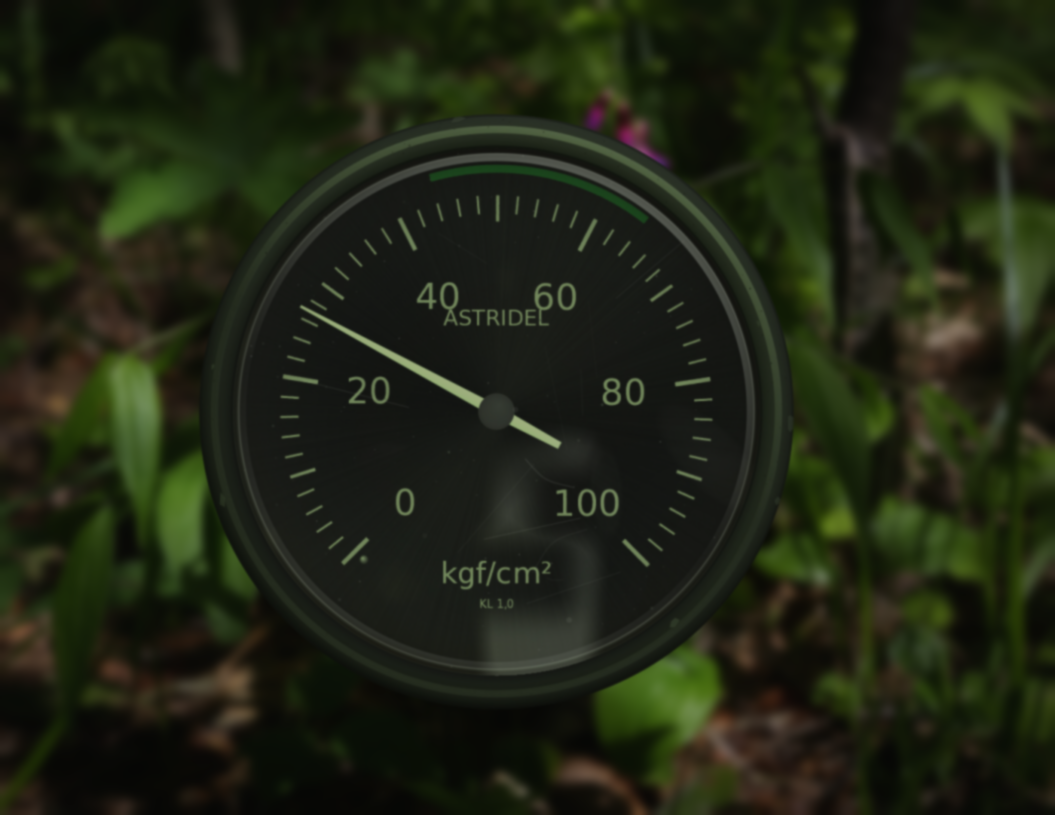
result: 27 kg/cm²
